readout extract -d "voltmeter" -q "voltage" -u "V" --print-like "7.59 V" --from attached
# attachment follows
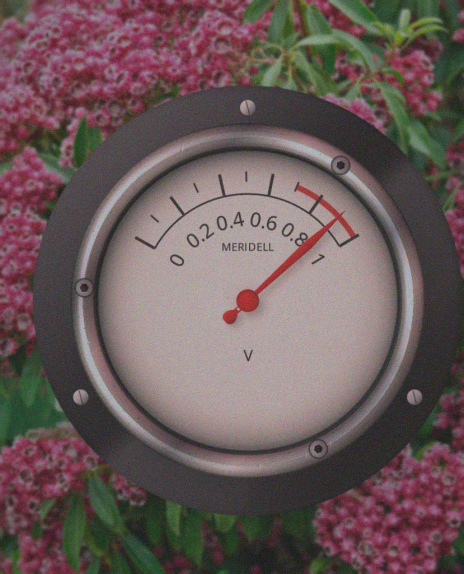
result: 0.9 V
